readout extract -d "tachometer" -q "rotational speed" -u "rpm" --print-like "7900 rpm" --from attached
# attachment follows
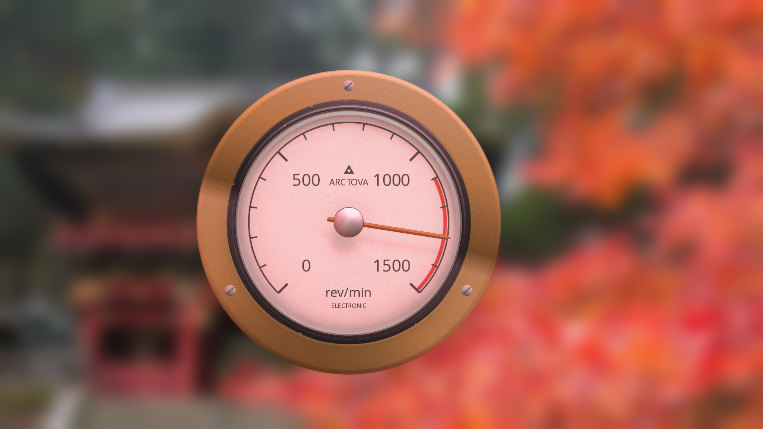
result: 1300 rpm
